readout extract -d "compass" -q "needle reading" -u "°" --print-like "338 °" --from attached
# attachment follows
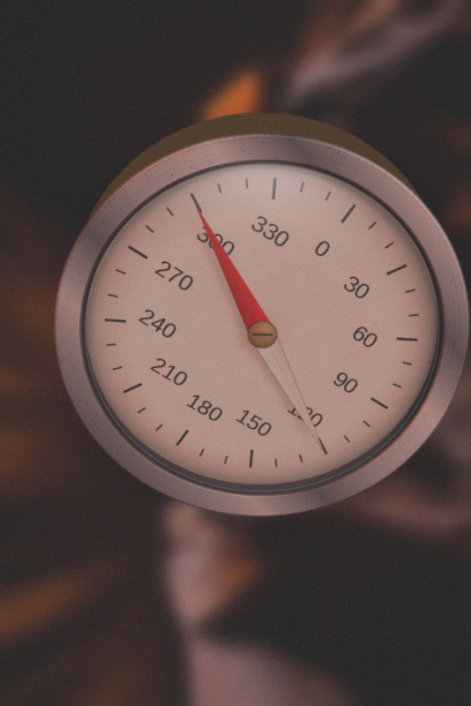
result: 300 °
